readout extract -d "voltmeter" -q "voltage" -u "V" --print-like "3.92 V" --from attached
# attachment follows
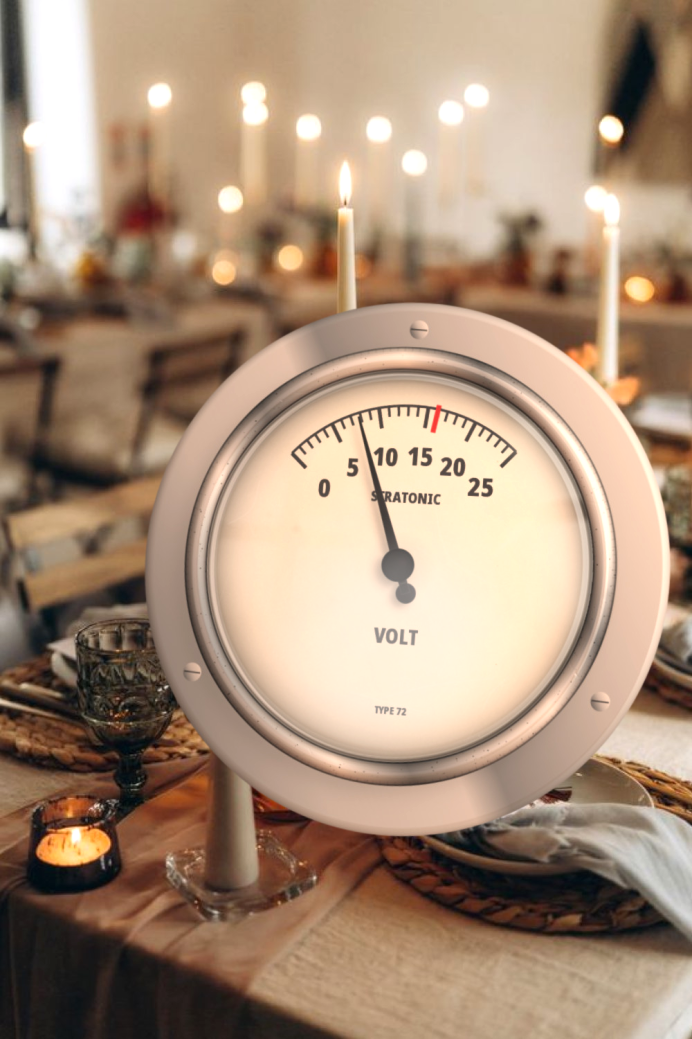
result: 8 V
